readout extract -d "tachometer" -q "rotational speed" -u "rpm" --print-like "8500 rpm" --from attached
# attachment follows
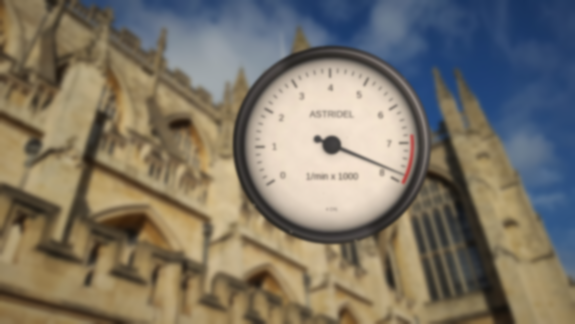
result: 7800 rpm
